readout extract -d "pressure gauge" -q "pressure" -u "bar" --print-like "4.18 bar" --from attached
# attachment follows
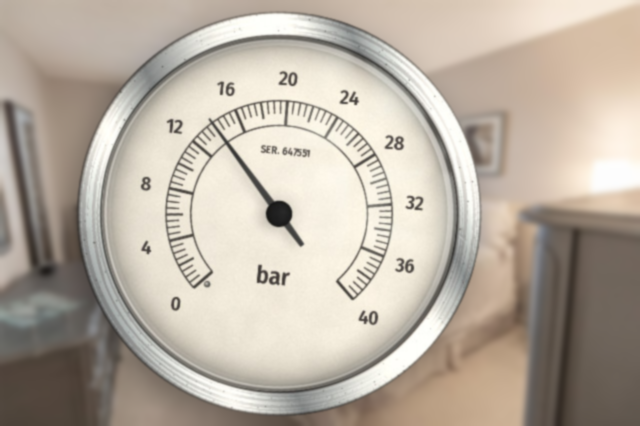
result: 14 bar
